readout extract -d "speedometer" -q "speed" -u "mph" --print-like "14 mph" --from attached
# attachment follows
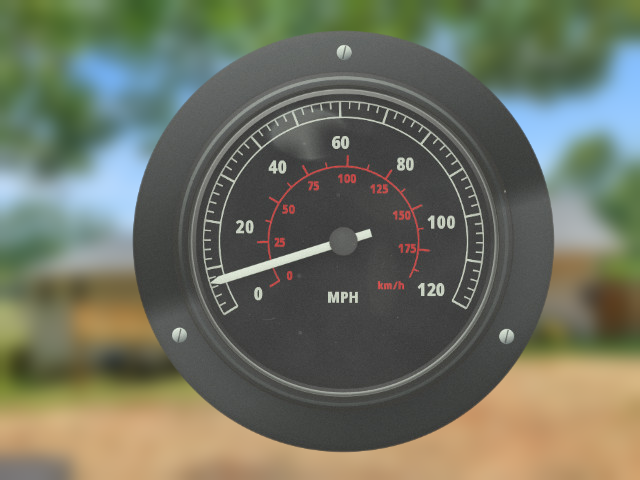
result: 7 mph
